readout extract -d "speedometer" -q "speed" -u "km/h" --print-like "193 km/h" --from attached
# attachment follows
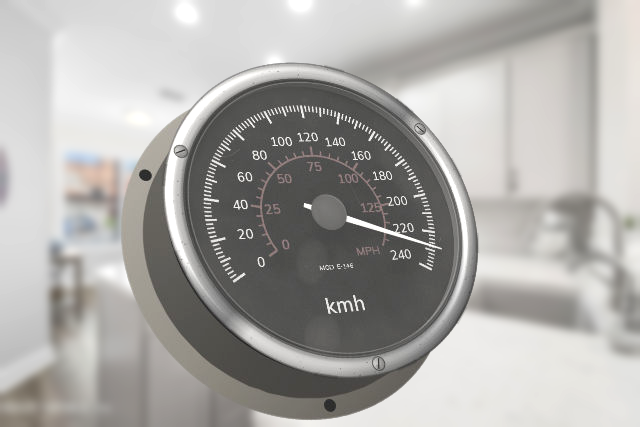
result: 230 km/h
